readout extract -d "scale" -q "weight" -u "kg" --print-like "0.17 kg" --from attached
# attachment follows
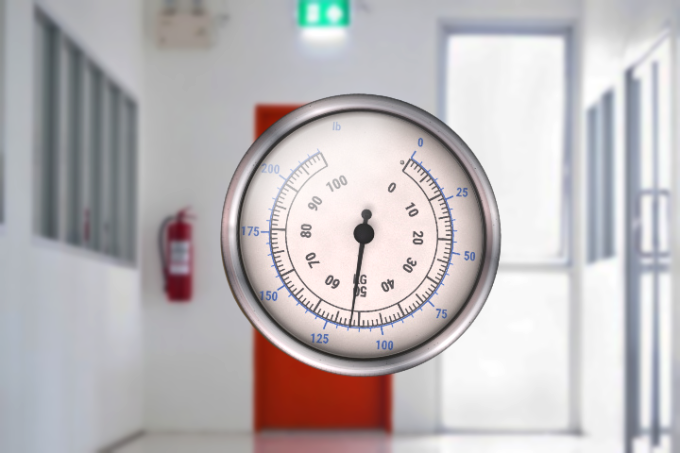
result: 52 kg
